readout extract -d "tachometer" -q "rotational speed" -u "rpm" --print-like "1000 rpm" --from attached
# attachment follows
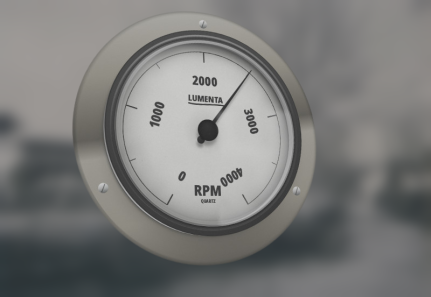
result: 2500 rpm
